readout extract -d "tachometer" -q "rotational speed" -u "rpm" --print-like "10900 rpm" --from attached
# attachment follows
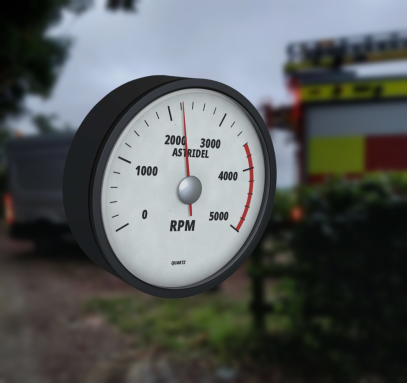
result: 2200 rpm
